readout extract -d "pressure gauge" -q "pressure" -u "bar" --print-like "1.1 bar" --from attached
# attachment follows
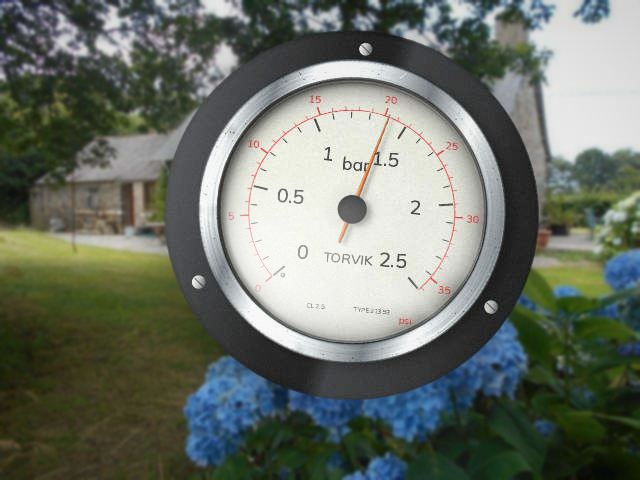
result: 1.4 bar
